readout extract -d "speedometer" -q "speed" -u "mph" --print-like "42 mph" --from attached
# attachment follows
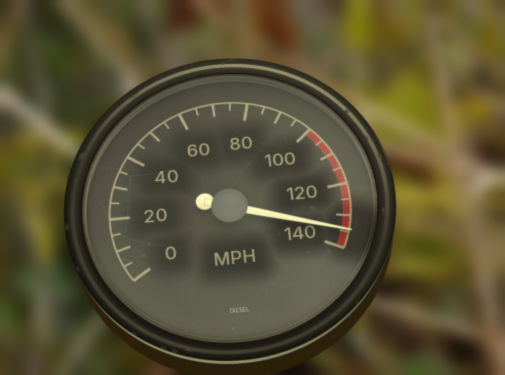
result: 135 mph
